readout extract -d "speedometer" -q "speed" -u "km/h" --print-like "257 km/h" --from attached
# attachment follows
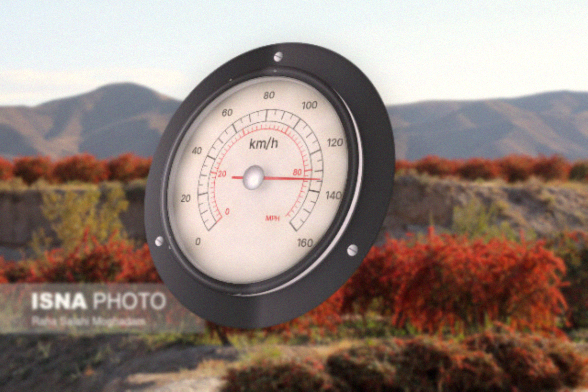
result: 135 km/h
